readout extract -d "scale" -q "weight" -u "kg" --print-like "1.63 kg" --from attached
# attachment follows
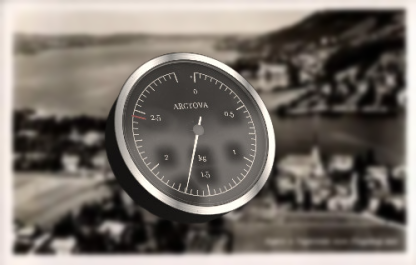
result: 1.7 kg
